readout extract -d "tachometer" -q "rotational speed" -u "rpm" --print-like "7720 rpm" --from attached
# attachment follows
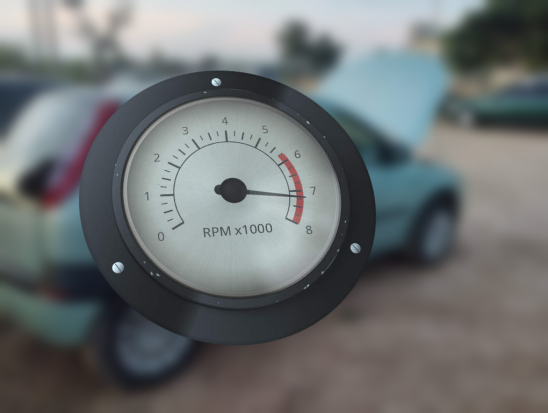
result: 7250 rpm
